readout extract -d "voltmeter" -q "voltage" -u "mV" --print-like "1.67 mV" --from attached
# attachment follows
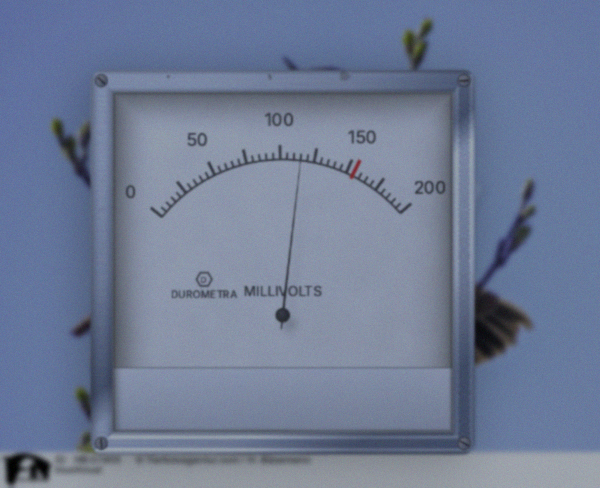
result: 115 mV
